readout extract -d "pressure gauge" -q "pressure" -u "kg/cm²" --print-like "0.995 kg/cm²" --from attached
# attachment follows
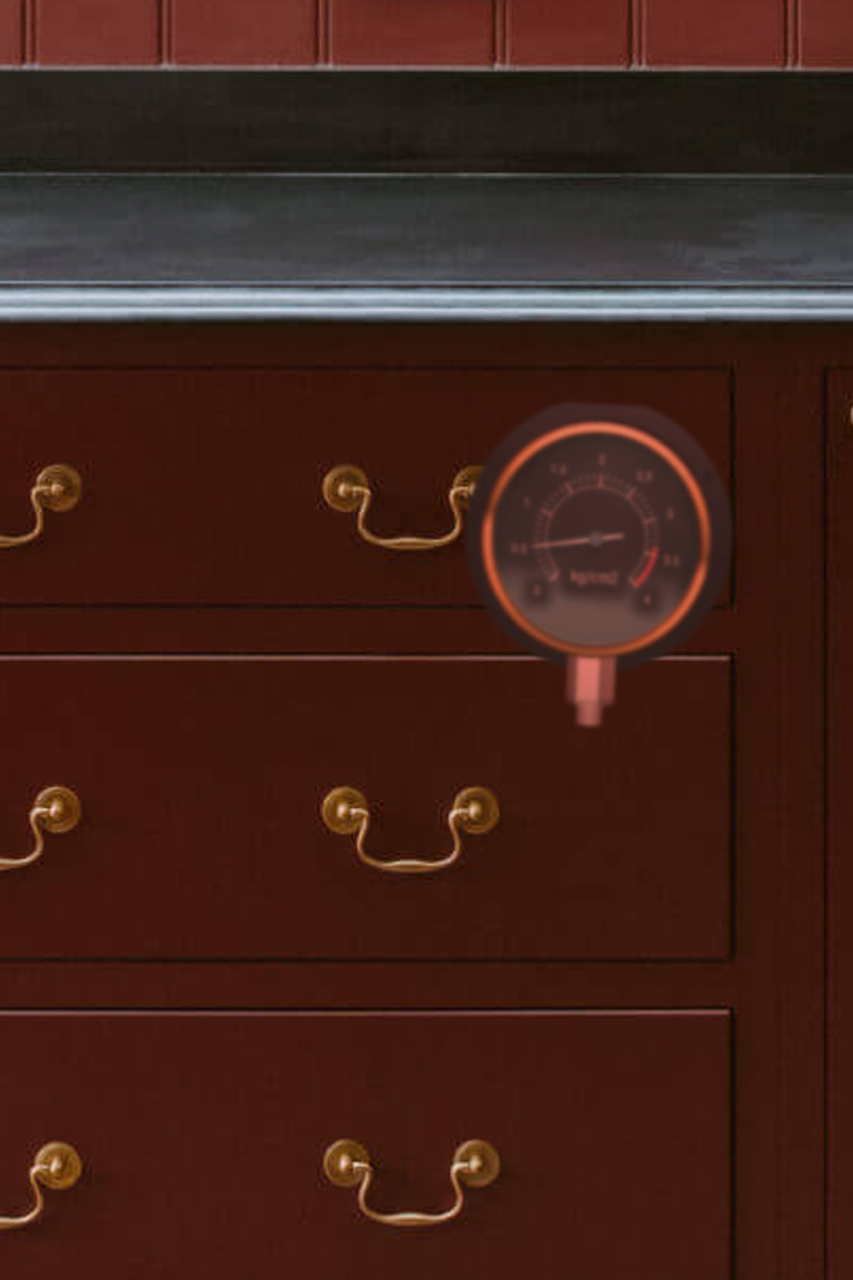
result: 0.5 kg/cm²
